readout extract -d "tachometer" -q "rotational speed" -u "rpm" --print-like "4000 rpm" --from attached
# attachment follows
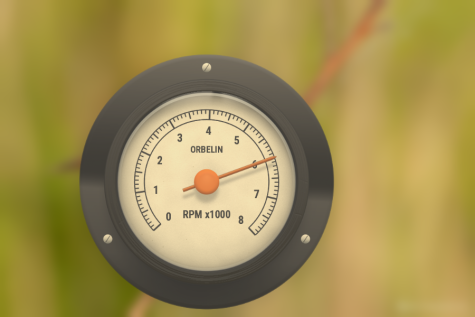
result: 6000 rpm
